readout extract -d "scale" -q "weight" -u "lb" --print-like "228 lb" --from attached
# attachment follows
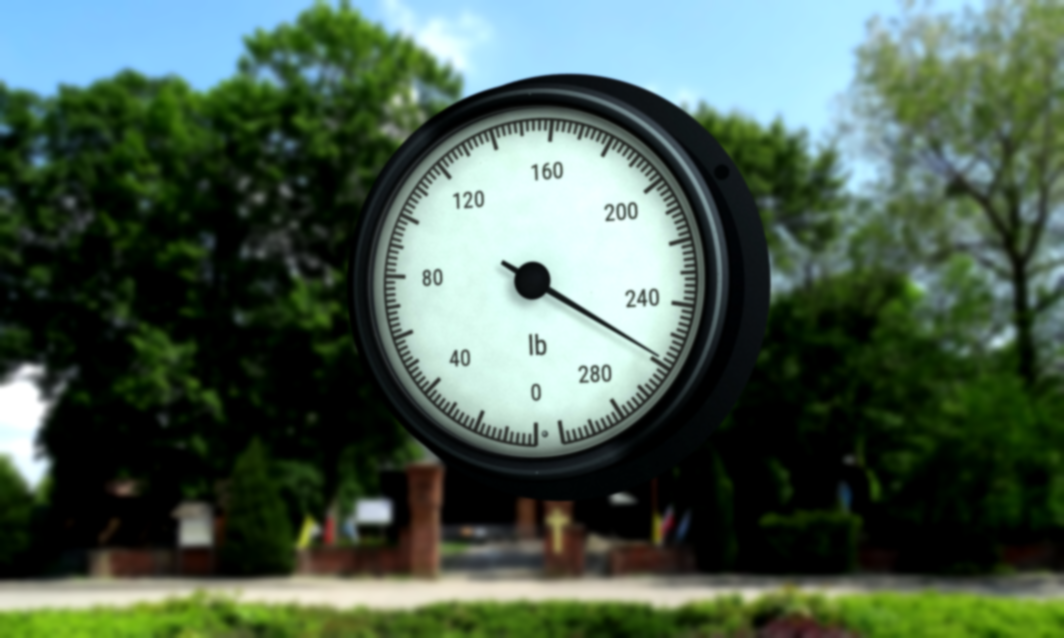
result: 258 lb
